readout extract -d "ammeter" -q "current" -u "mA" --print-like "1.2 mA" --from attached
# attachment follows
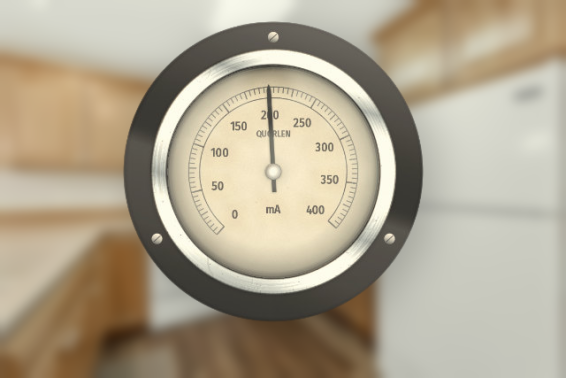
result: 200 mA
